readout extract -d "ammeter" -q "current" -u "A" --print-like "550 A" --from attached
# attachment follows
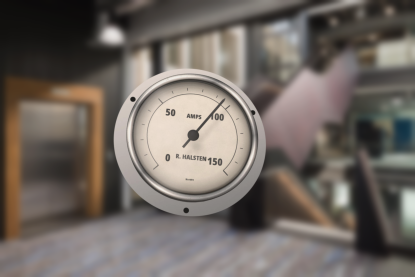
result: 95 A
